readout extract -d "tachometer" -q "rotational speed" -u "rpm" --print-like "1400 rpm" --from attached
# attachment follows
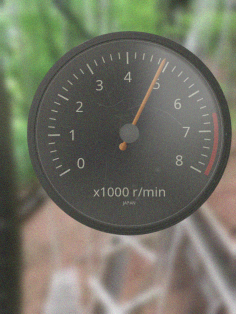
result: 4900 rpm
